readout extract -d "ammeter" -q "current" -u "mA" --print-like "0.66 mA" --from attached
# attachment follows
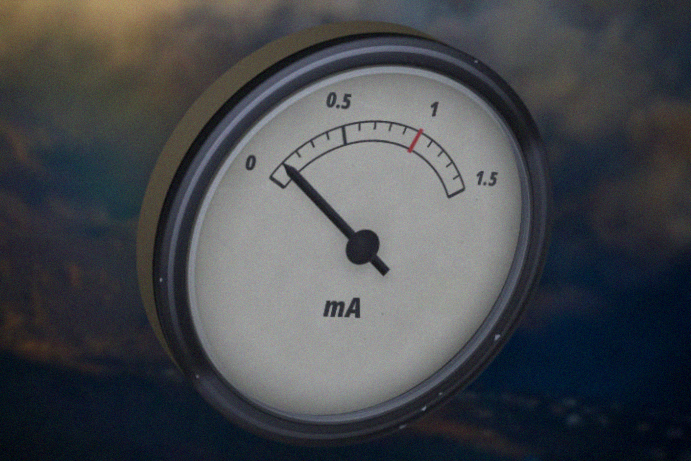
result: 0.1 mA
